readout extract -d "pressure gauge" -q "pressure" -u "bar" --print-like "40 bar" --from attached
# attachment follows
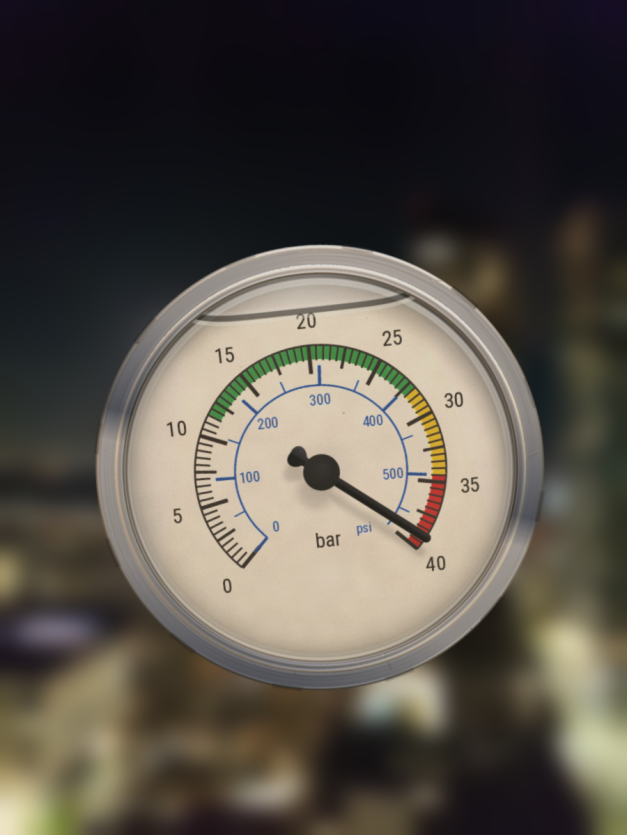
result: 39 bar
